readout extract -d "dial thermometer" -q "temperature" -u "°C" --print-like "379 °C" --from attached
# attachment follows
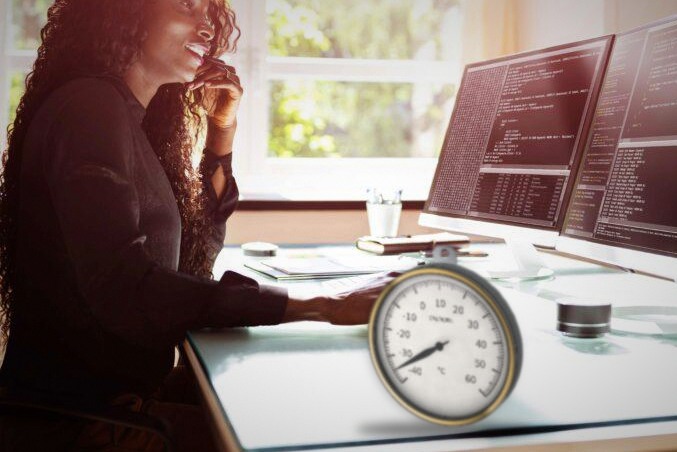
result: -35 °C
